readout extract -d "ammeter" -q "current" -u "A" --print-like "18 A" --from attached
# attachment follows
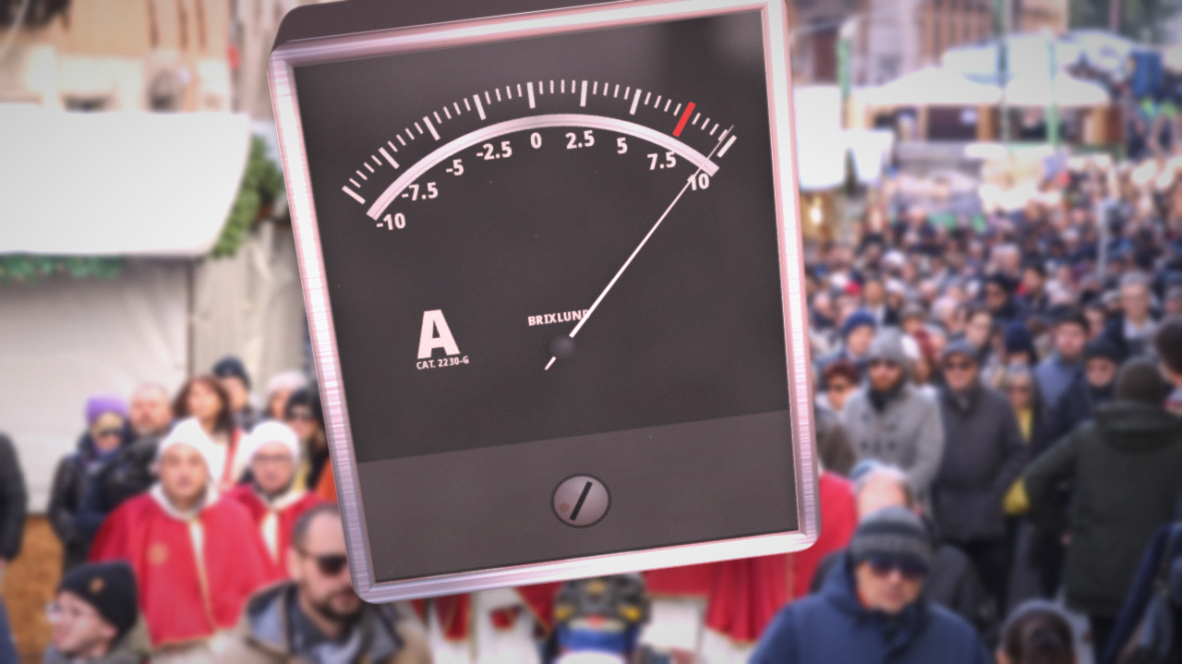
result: 9.5 A
